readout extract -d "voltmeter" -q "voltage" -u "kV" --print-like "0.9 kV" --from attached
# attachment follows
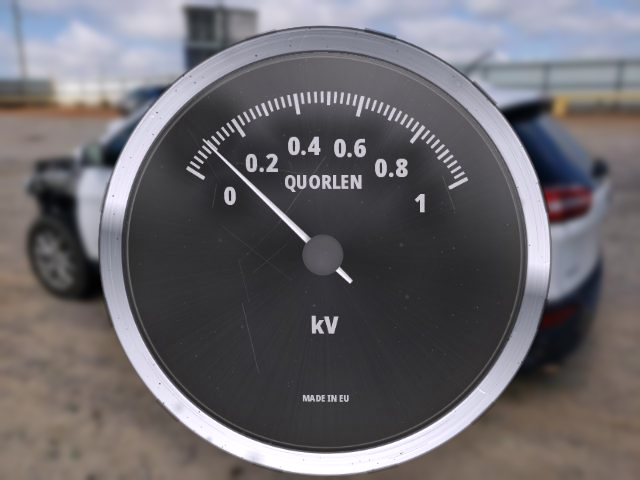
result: 0.1 kV
